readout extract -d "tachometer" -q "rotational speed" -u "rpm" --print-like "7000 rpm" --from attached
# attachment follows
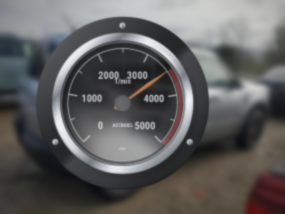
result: 3500 rpm
